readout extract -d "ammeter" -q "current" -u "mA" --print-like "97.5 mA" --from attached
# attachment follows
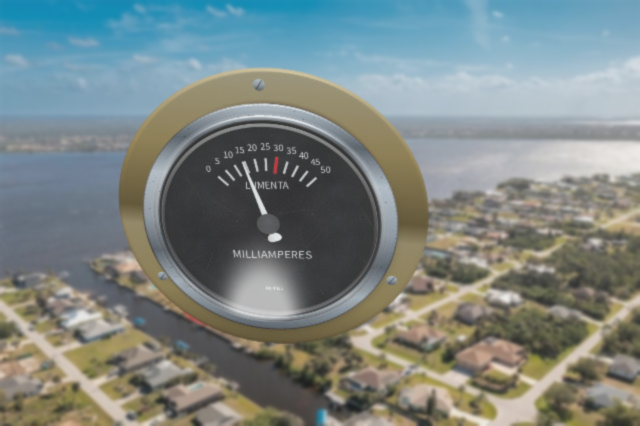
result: 15 mA
